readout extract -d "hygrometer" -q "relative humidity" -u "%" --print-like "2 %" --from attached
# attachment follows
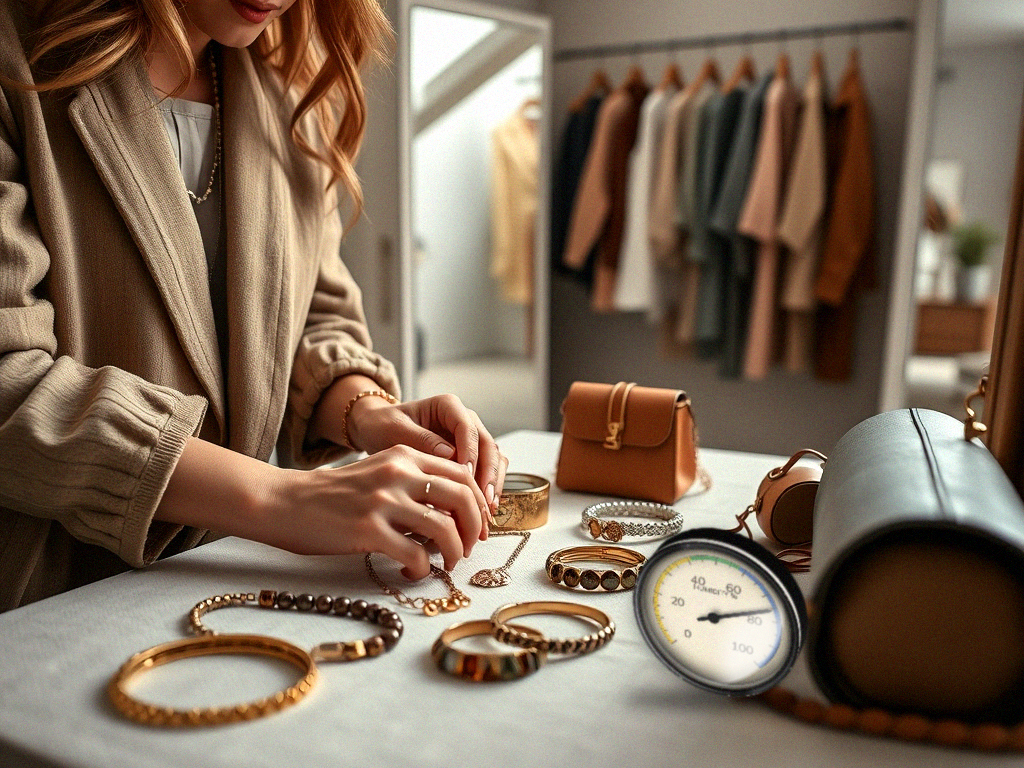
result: 75 %
